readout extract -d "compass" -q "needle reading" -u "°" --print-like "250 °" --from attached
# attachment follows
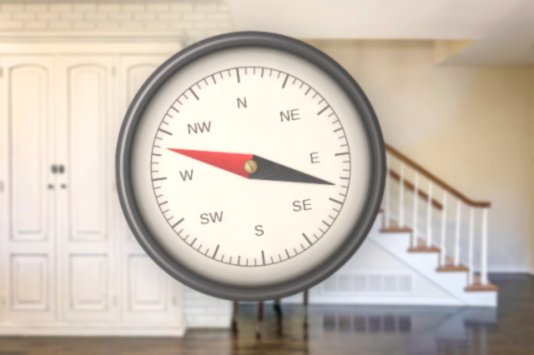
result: 290 °
